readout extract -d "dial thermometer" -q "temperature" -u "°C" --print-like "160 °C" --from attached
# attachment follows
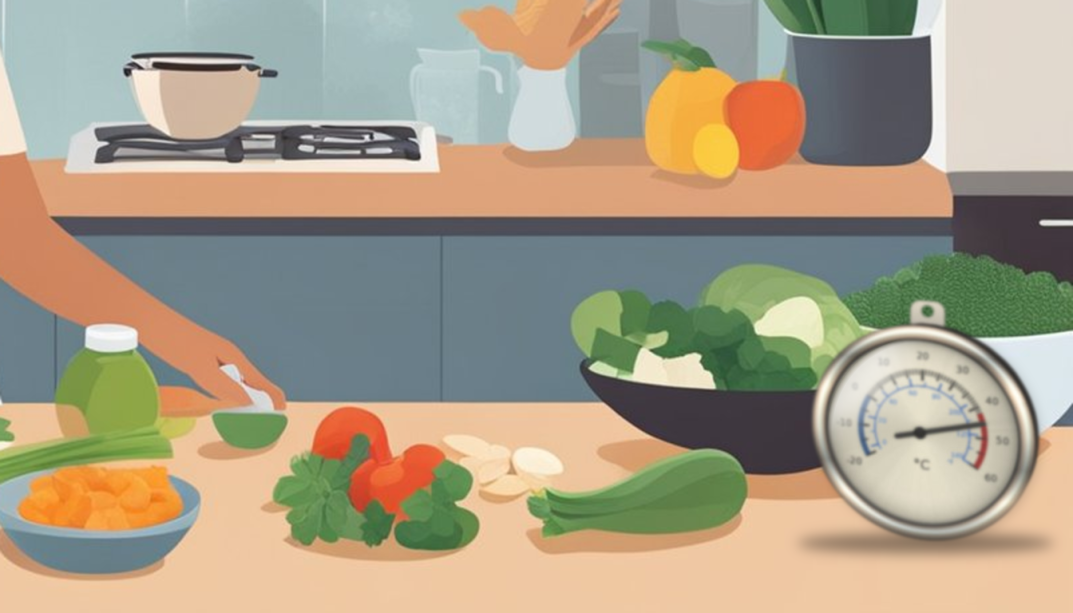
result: 45 °C
